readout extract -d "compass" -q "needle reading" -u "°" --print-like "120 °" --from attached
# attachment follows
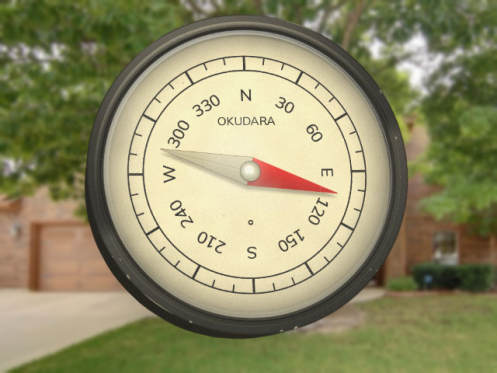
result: 105 °
